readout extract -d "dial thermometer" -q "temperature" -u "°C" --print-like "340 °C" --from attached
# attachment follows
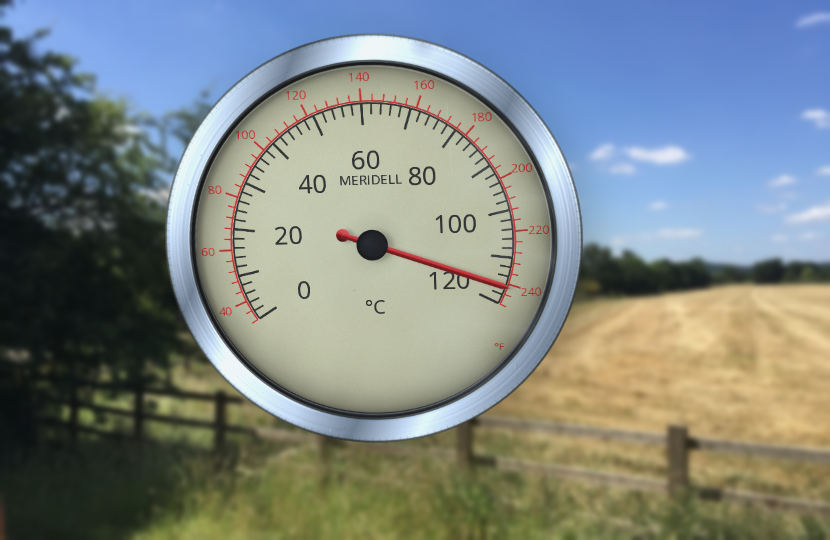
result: 116 °C
